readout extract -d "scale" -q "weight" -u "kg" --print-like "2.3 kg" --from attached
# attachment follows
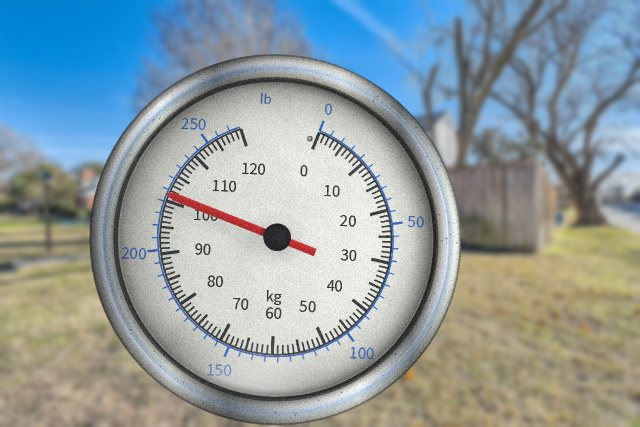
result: 101 kg
